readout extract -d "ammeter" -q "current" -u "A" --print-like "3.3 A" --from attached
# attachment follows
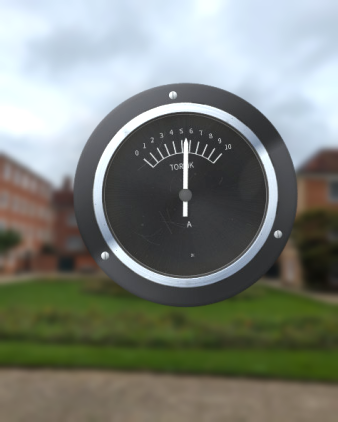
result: 5.5 A
